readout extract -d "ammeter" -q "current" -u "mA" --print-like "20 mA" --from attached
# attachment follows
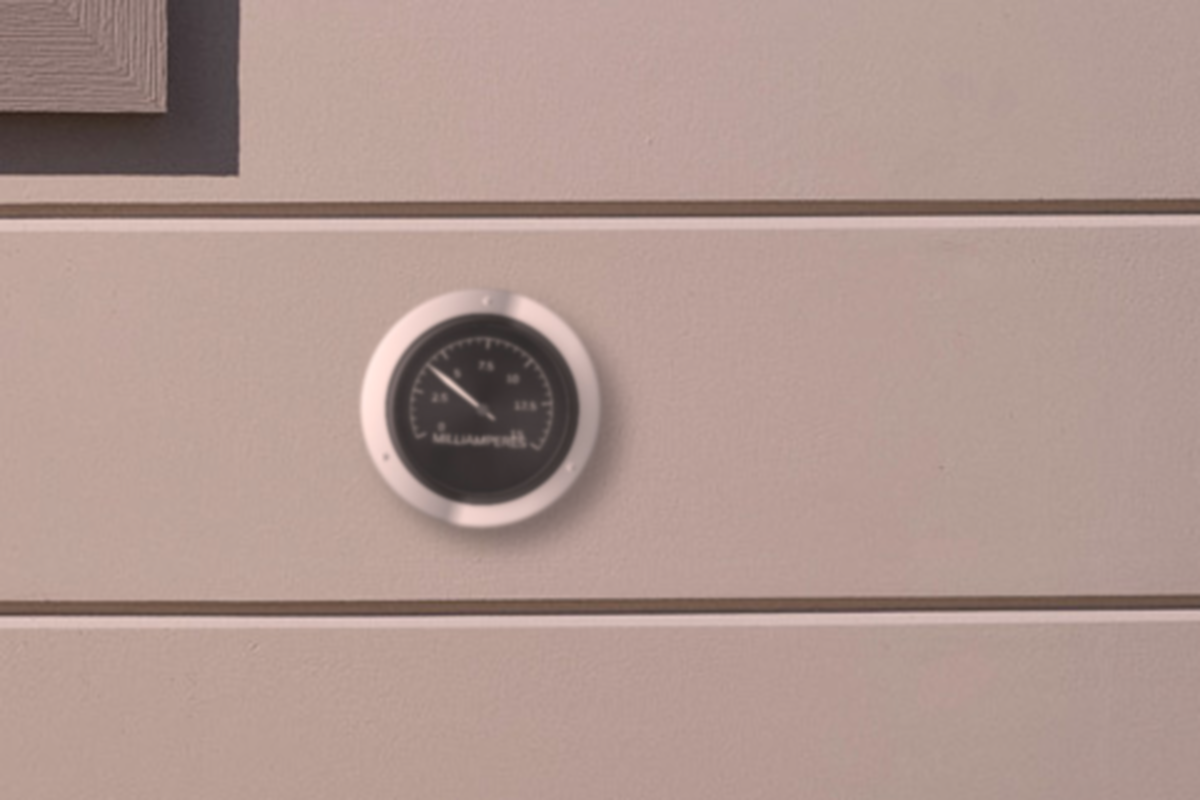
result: 4 mA
